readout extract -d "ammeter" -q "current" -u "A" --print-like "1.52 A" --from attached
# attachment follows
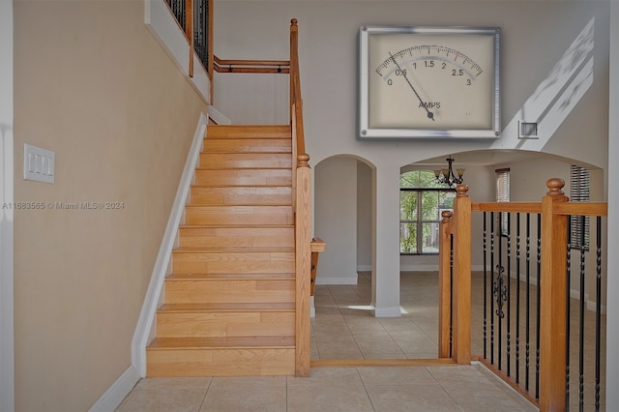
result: 0.5 A
